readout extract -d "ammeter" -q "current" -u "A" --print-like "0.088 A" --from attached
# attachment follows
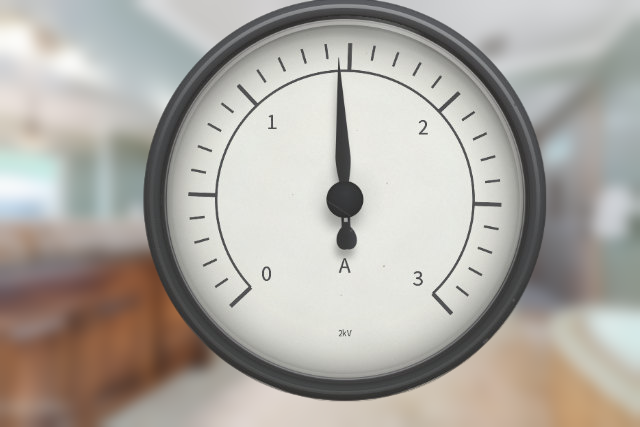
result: 1.45 A
